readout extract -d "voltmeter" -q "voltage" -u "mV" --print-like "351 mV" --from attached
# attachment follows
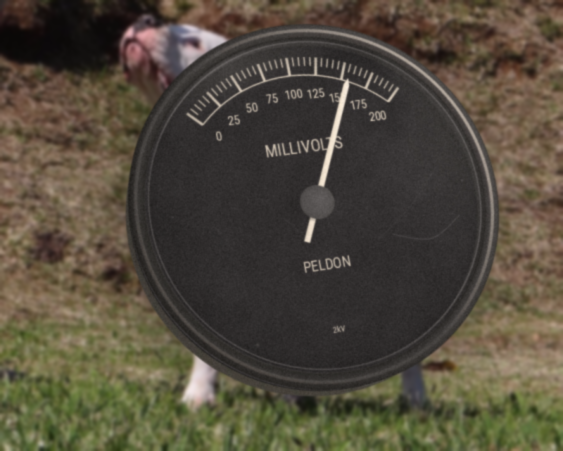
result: 155 mV
